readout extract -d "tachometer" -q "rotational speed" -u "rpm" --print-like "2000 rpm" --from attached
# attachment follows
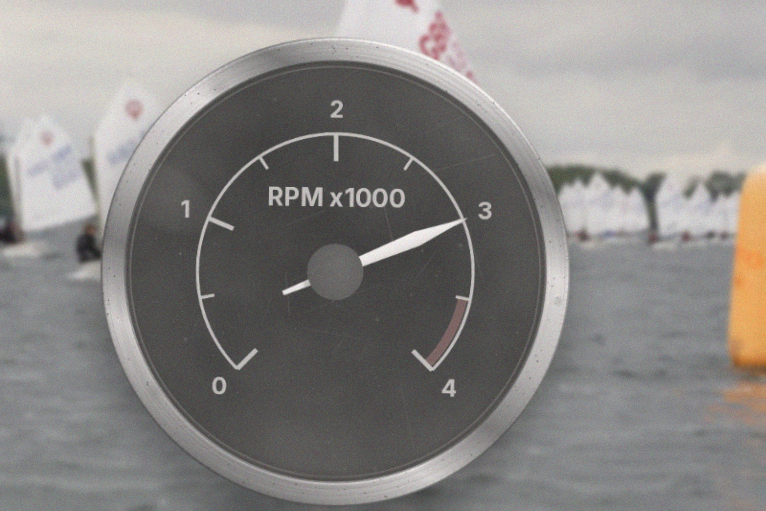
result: 3000 rpm
